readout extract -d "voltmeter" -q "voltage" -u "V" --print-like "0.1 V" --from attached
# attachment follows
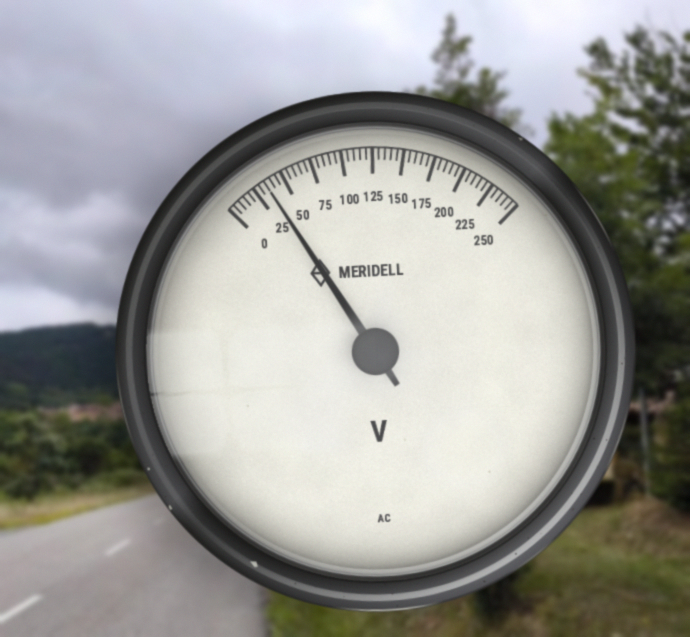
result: 35 V
